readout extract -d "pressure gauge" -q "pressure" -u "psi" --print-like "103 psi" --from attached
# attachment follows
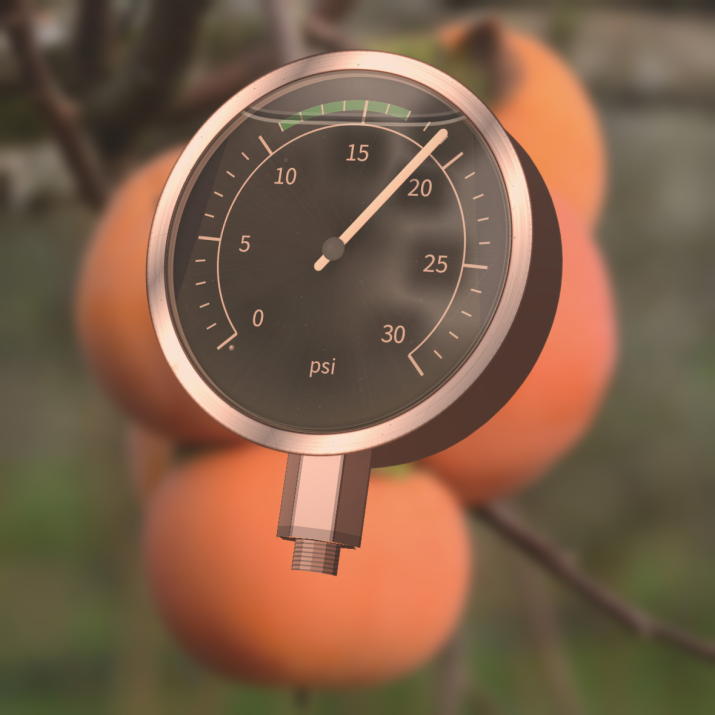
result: 19 psi
